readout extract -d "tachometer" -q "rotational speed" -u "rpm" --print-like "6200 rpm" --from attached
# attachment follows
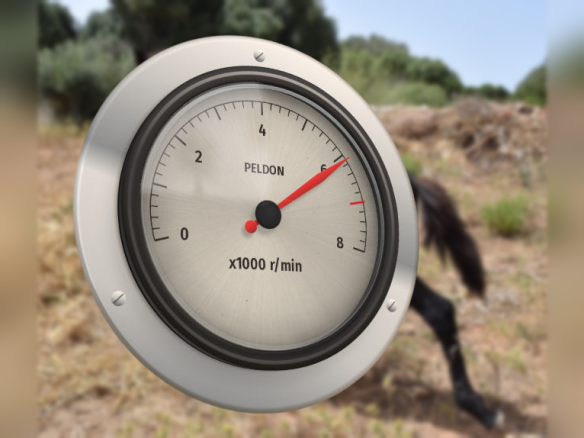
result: 6100 rpm
